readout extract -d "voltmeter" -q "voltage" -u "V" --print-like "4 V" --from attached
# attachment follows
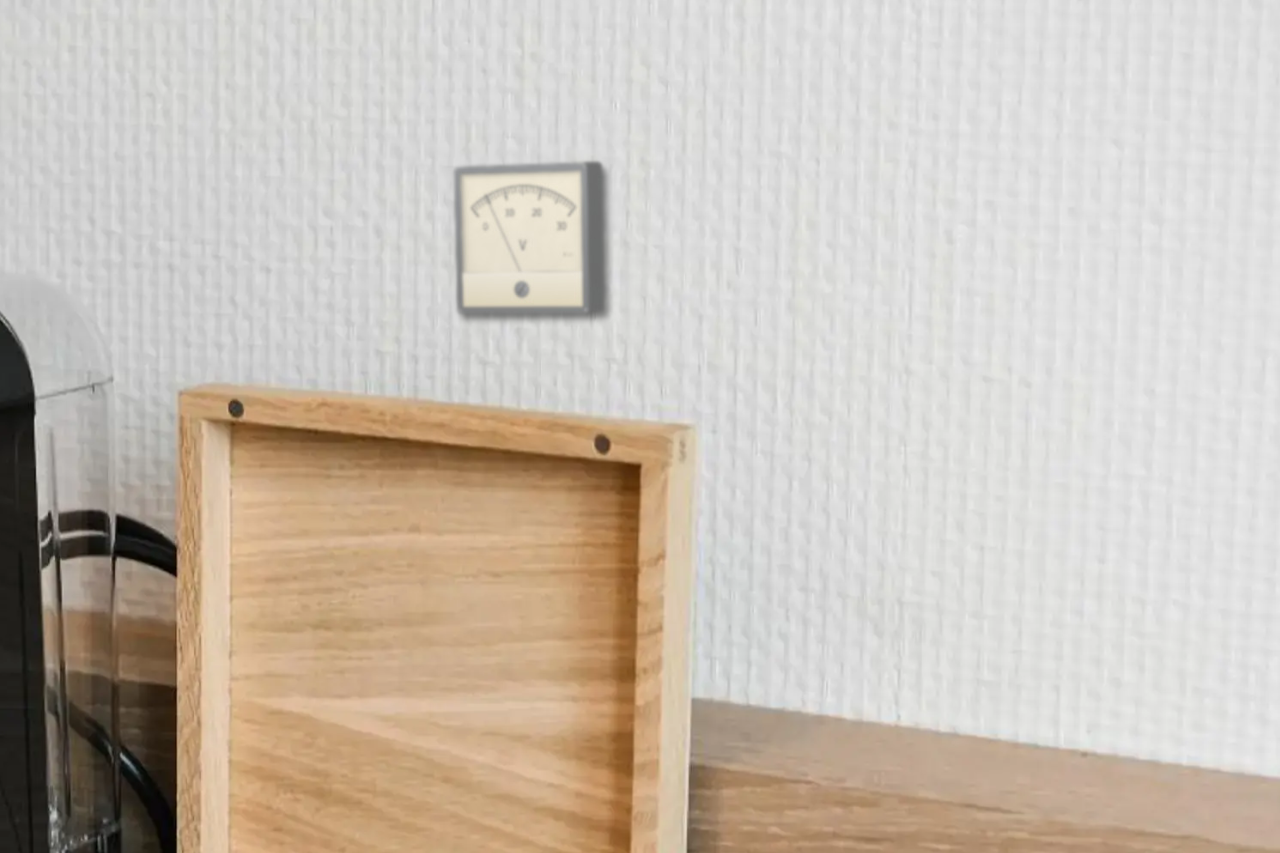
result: 5 V
